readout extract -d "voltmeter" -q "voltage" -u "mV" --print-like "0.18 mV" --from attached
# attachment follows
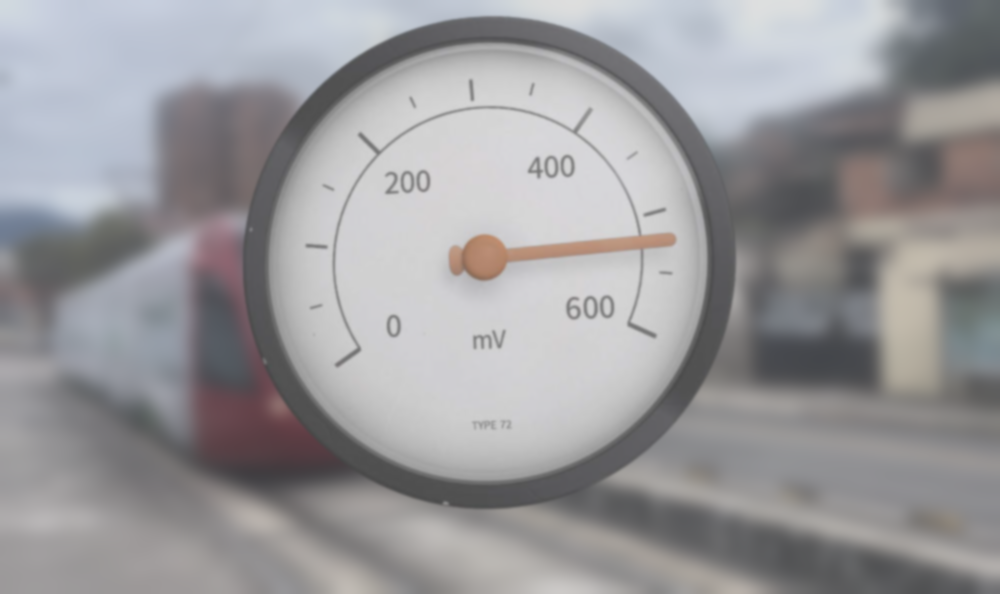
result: 525 mV
